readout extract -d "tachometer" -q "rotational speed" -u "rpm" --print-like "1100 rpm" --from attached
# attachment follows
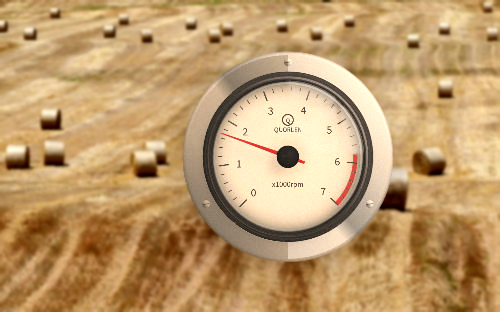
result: 1700 rpm
